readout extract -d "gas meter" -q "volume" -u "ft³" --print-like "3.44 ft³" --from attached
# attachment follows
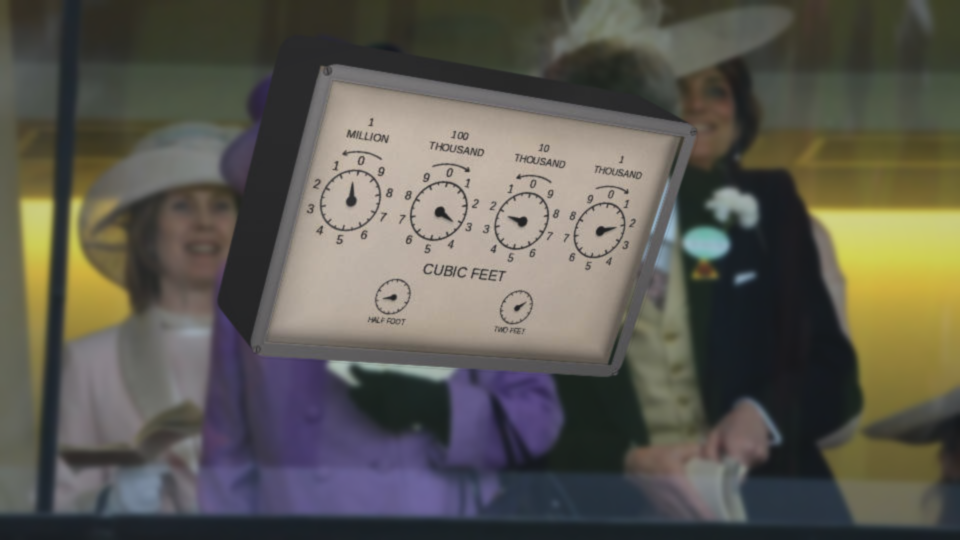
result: 32200 ft³
